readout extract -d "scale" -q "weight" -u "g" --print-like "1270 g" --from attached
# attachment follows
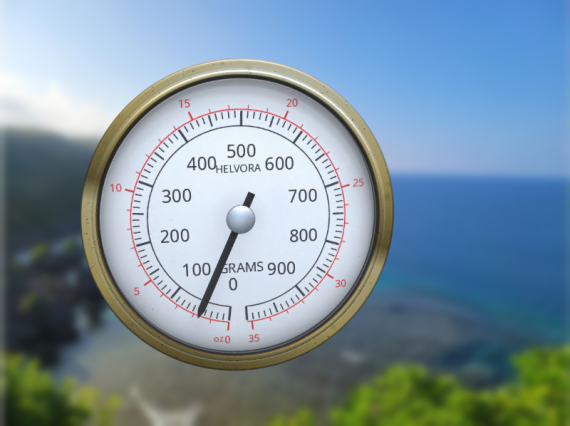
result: 50 g
